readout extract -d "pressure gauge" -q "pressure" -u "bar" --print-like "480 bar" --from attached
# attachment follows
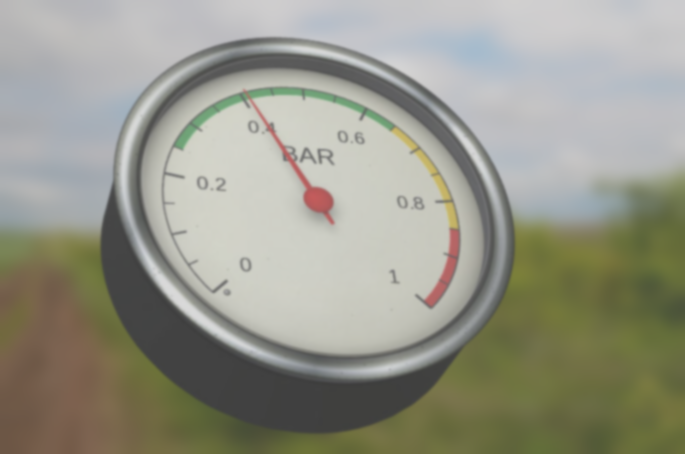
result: 0.4 bar
